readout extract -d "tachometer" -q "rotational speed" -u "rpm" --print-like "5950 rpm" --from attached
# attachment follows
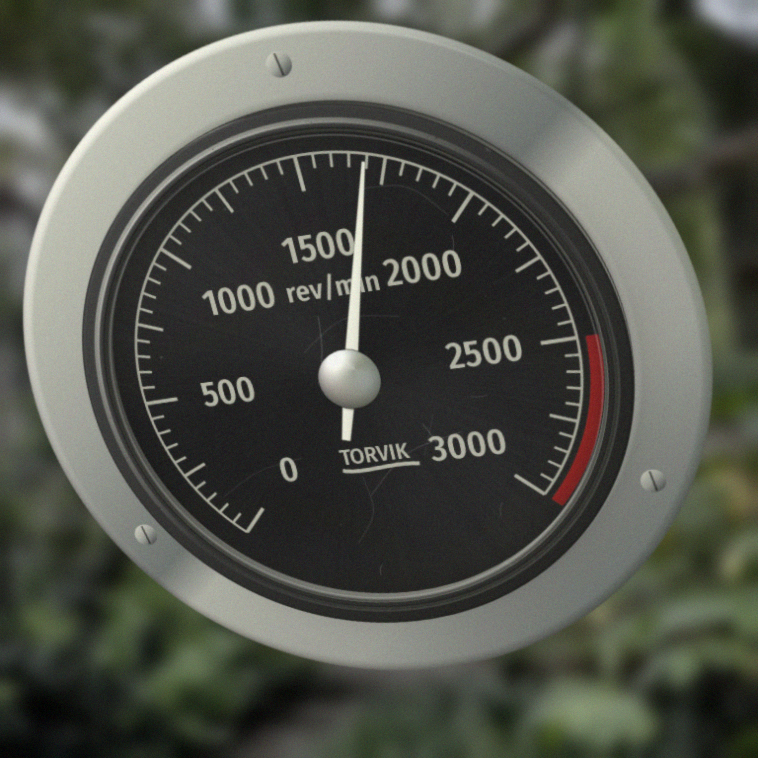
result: 1700 rpm
